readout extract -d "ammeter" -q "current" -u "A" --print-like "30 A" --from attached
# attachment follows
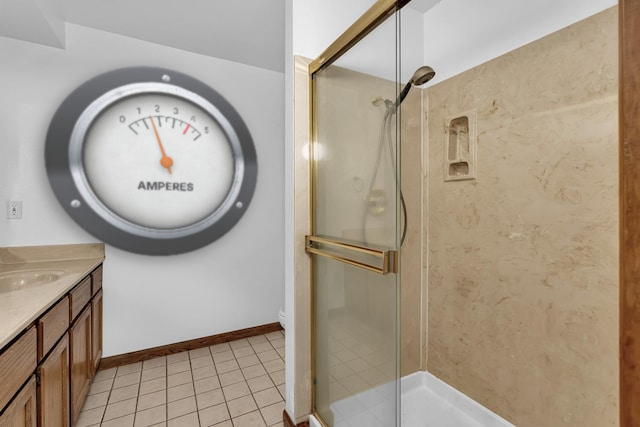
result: 1.5 A
